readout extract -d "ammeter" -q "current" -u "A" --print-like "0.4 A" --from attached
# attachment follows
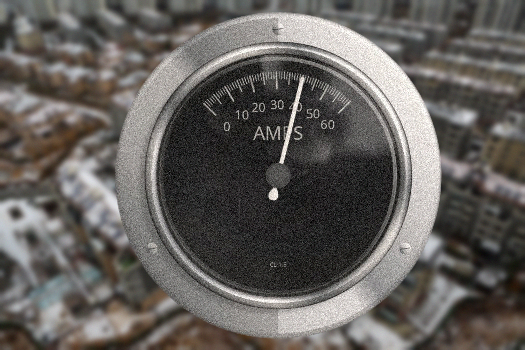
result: 40 A
